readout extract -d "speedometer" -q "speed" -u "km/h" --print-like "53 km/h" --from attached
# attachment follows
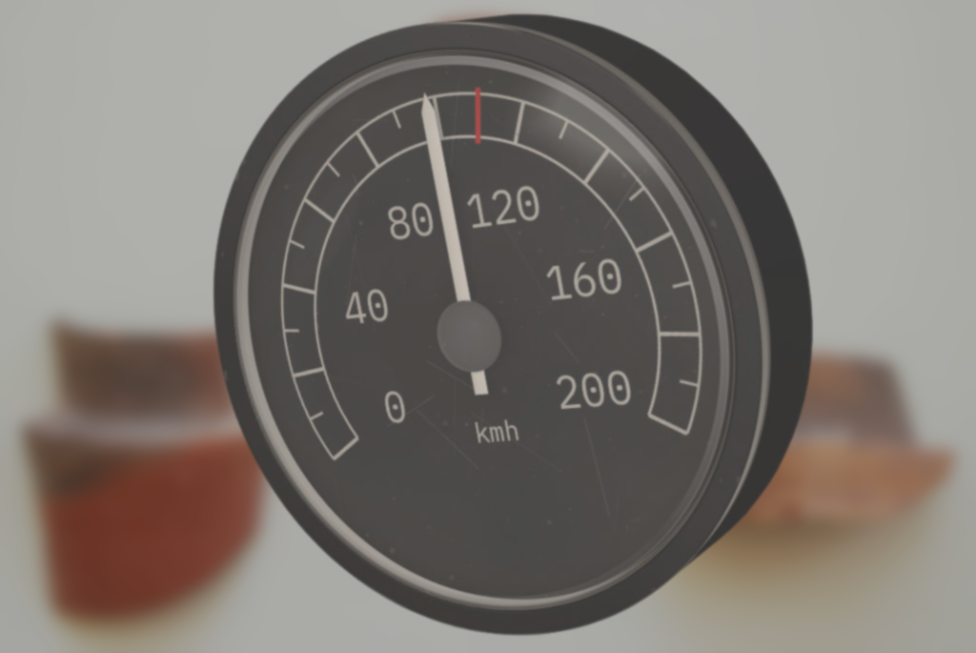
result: 100 km/h
